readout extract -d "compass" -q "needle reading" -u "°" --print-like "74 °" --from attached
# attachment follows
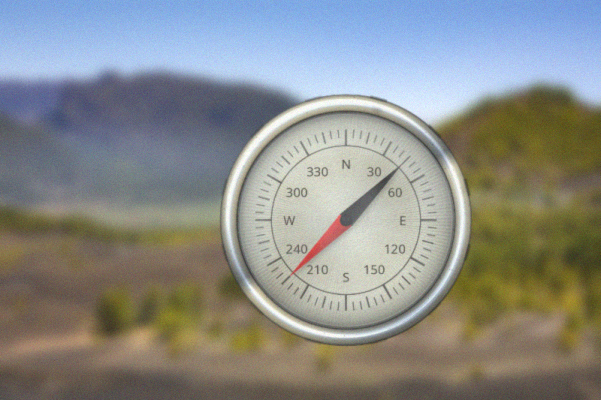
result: 225 °
